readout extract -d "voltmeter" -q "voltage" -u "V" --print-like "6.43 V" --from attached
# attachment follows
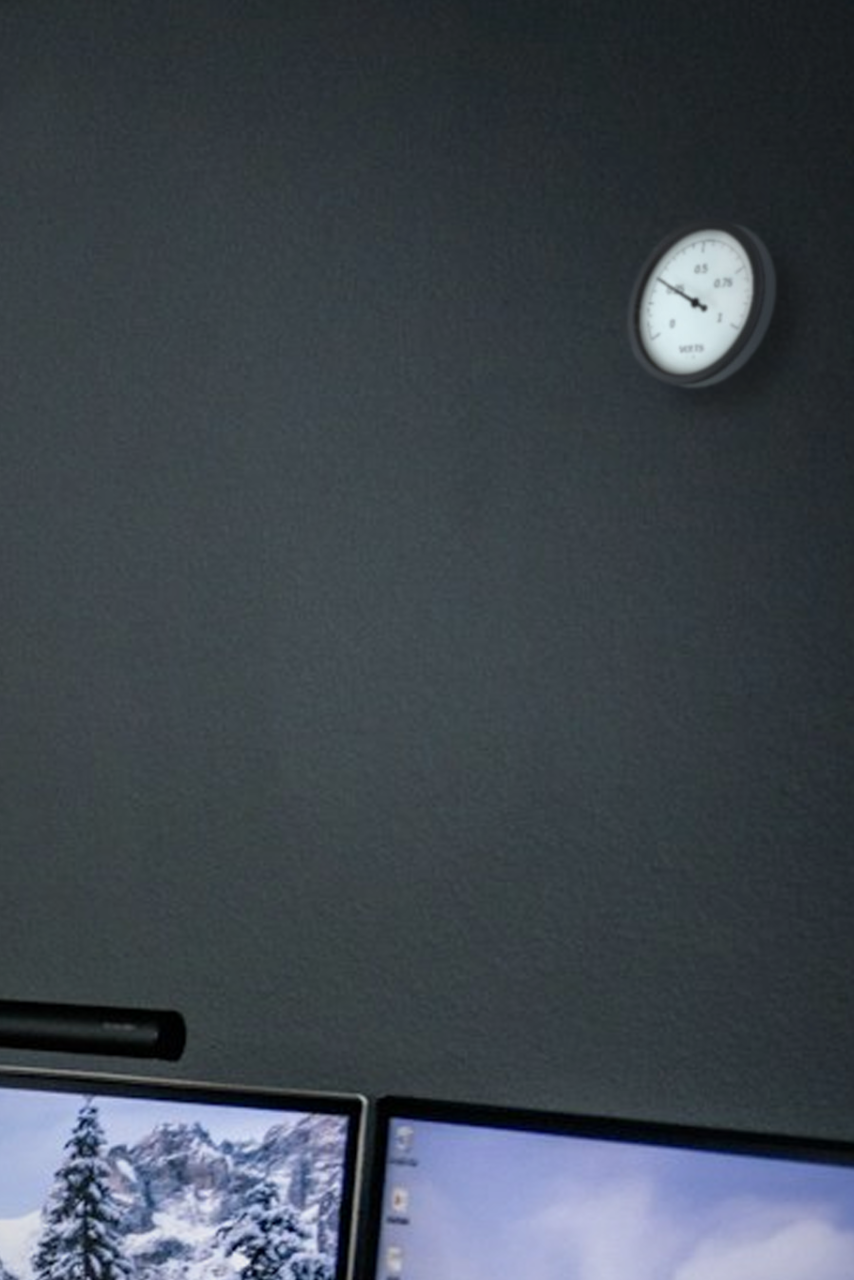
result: 0.25 V
